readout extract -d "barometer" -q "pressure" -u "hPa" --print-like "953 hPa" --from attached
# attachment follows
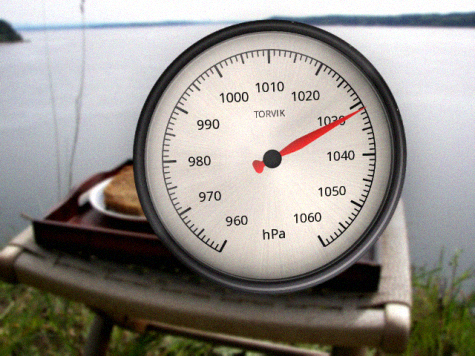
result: 1031 hPa
